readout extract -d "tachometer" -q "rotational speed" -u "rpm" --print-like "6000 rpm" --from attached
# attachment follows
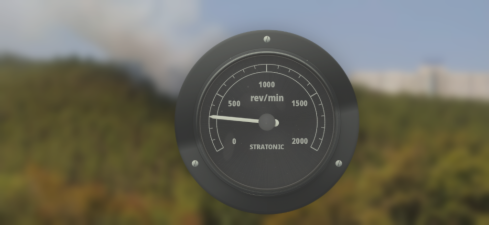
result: 300 rpm
